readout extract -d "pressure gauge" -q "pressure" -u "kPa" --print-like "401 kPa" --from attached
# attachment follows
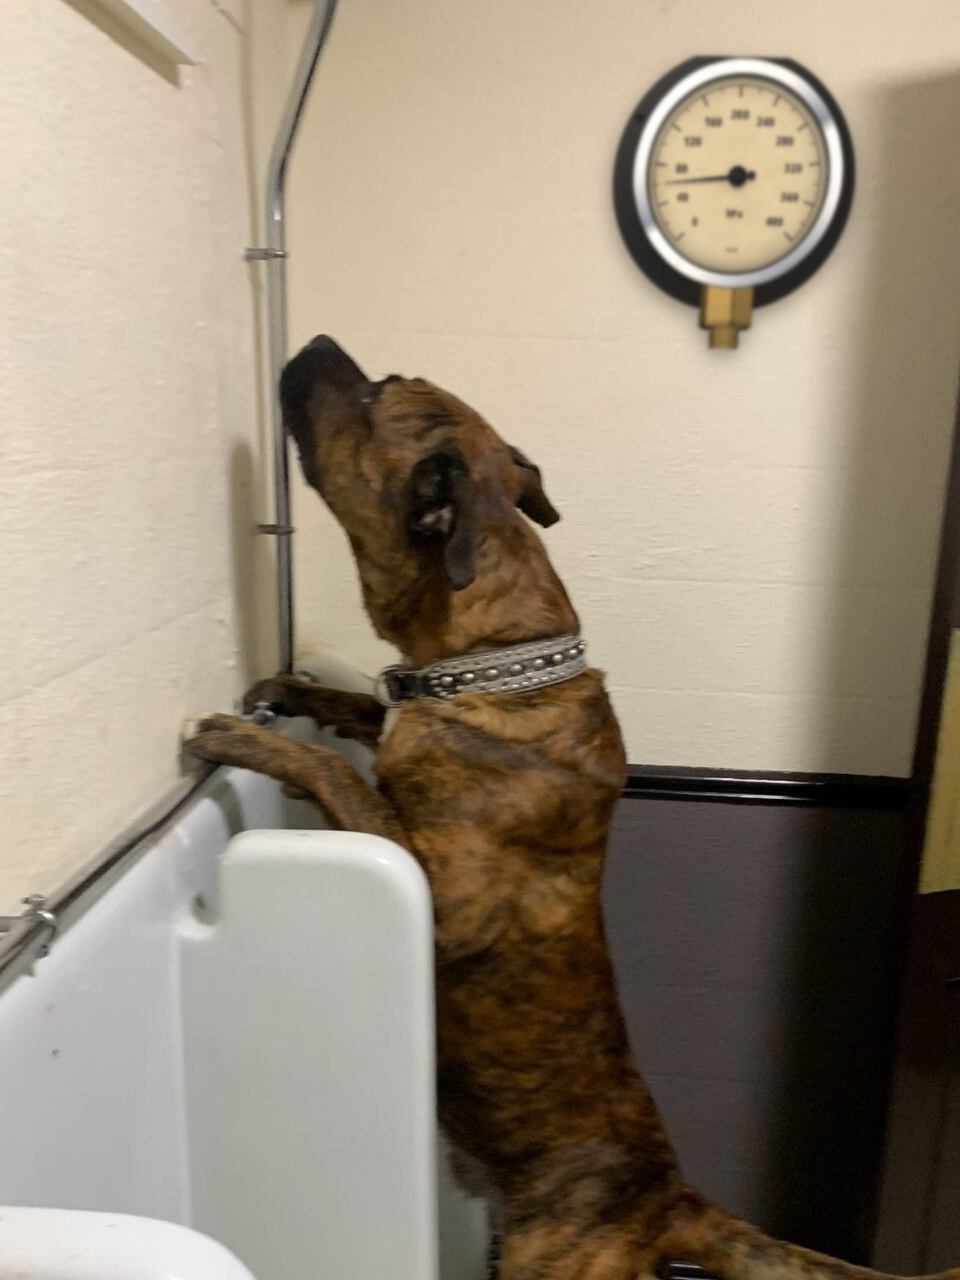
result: 60 kPa
